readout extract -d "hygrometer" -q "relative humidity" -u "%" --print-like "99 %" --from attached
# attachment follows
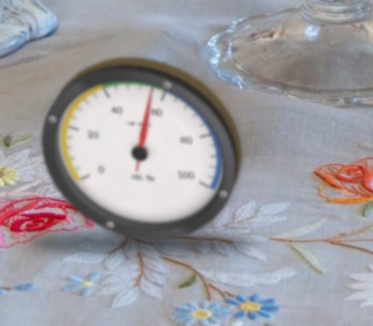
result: 56 %
